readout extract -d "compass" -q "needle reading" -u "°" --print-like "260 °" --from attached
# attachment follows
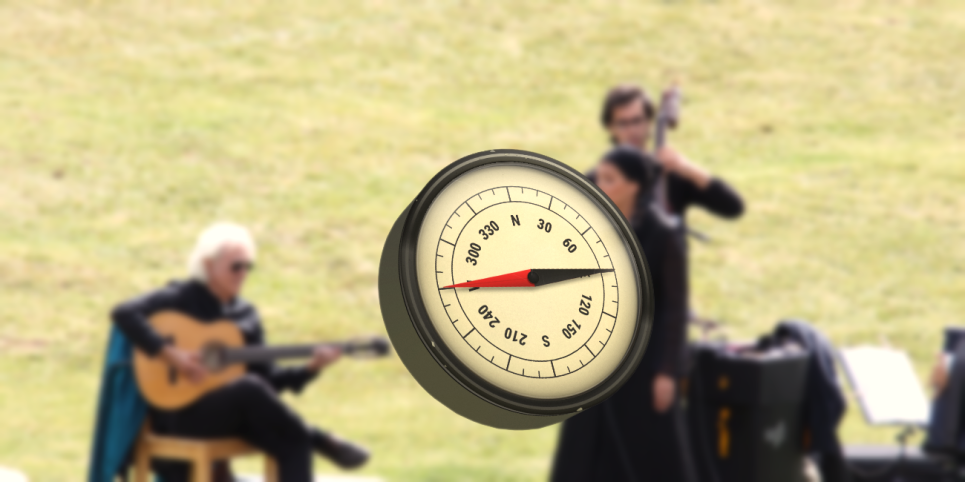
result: 270 °
